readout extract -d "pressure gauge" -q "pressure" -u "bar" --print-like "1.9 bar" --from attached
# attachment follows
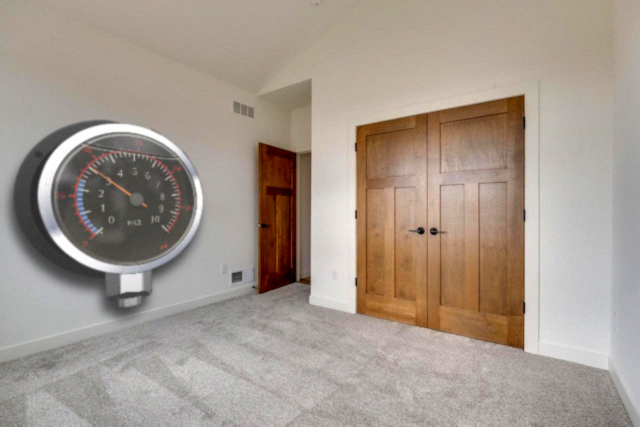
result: 3 bar
